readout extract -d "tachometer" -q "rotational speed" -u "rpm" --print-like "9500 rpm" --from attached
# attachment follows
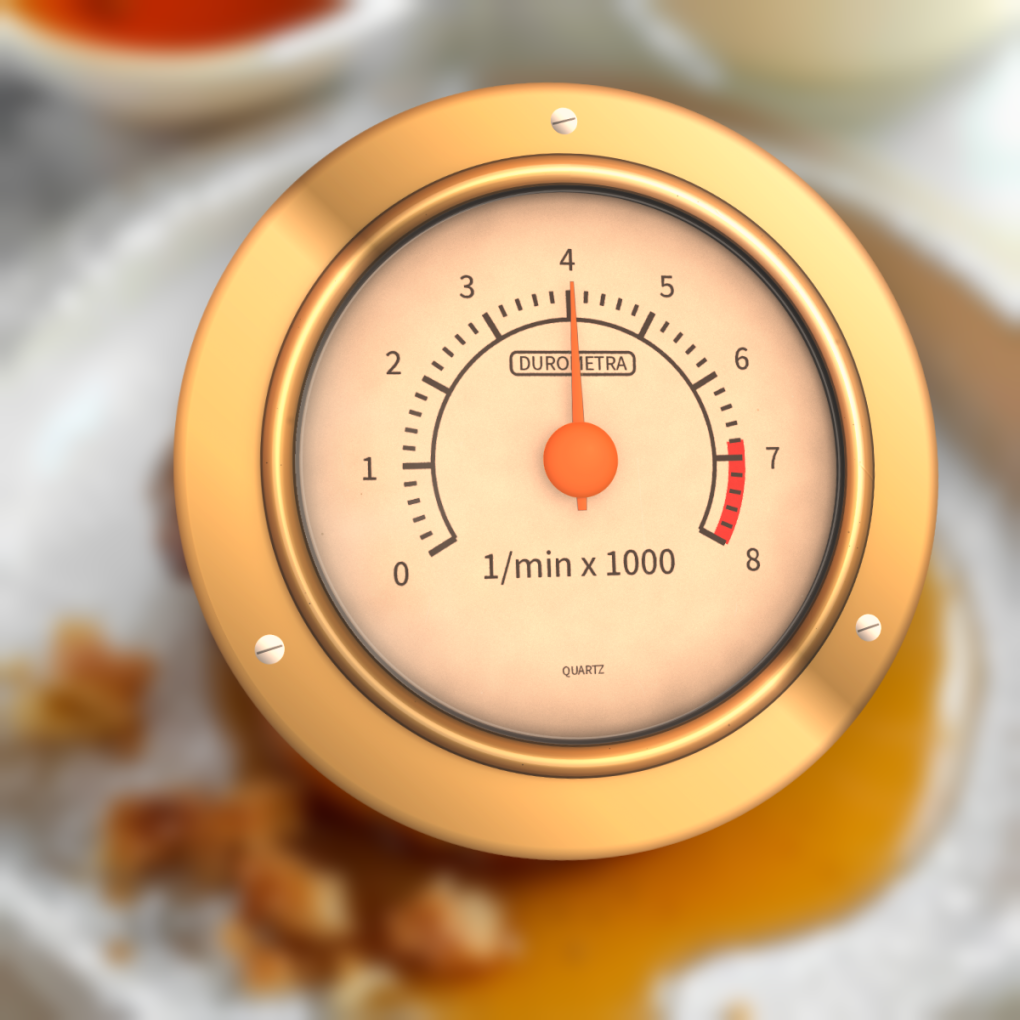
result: 4000 rpm
